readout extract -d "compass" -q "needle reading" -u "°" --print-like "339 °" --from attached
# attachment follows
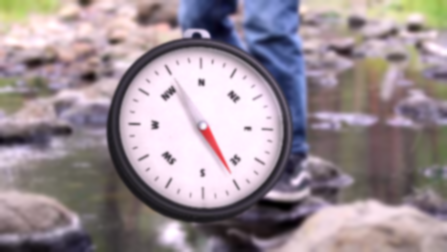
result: 150 °
